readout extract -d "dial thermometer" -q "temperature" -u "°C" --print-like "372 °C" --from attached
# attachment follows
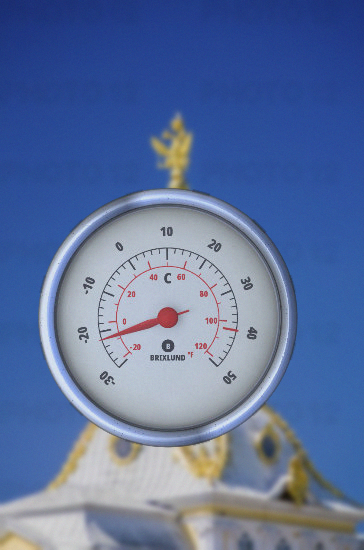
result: -22 °C
